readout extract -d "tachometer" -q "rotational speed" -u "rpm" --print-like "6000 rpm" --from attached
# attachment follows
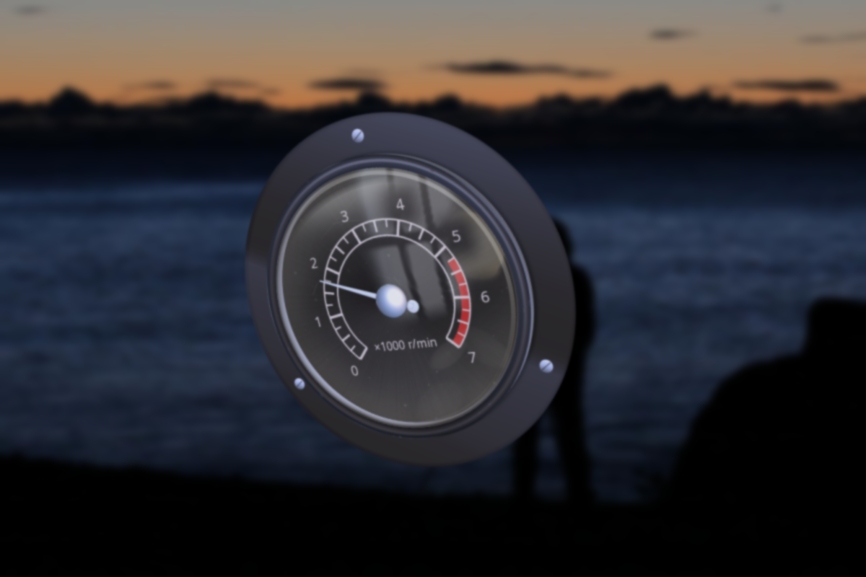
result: 1750 rpm
